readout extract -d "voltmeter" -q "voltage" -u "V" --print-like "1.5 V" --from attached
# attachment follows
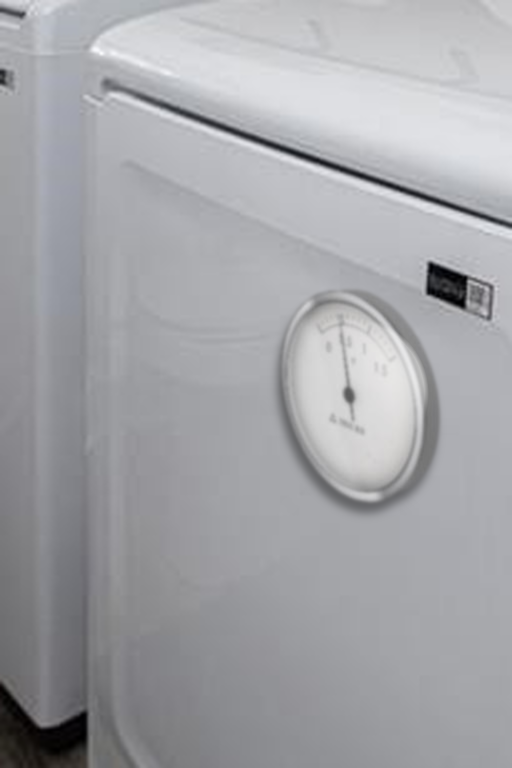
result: 0.5 V
